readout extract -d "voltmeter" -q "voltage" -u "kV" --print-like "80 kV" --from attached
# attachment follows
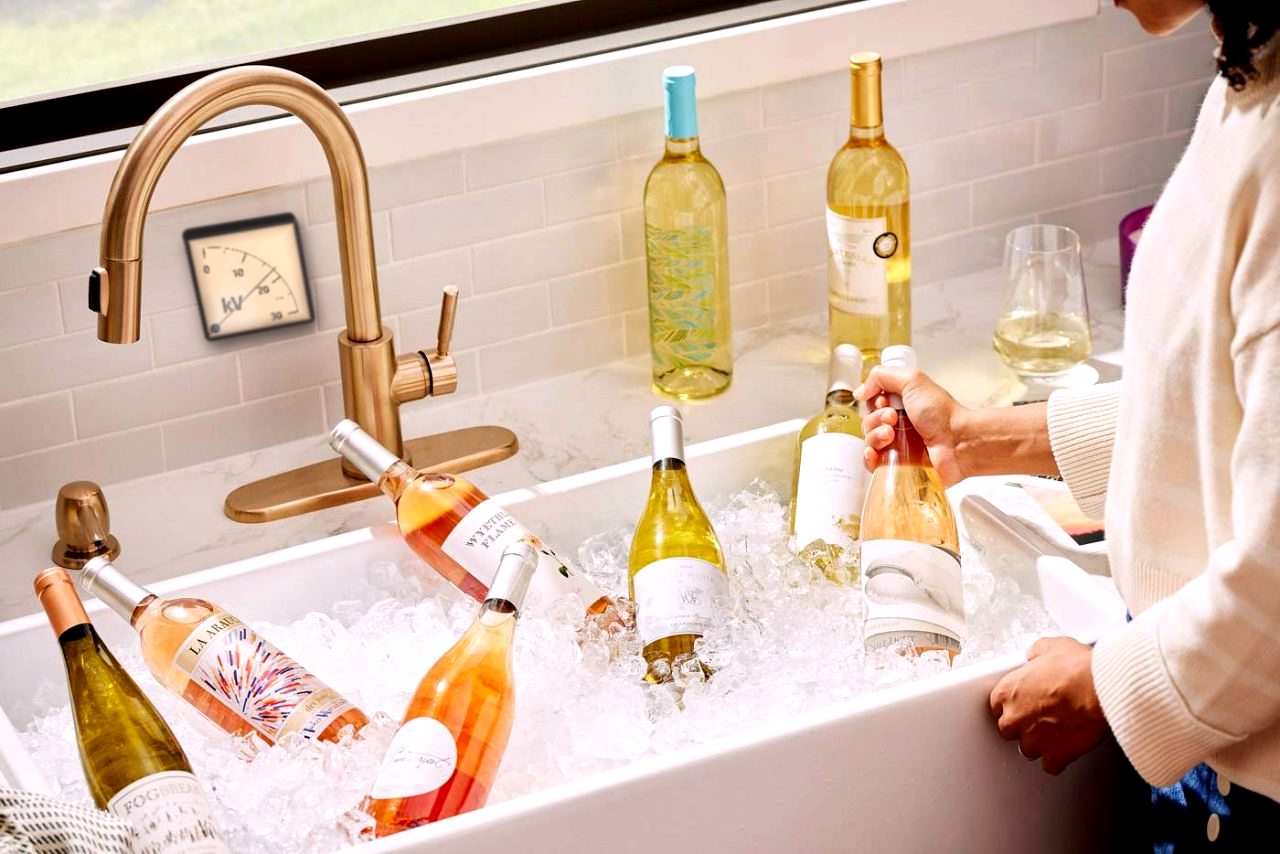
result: 17.5 kV
